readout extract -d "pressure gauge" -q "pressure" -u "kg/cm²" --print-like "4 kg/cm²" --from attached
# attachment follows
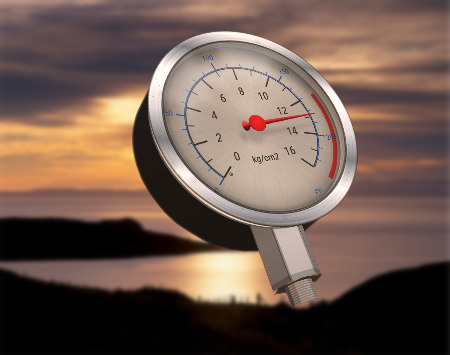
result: 13 kg/cm²
